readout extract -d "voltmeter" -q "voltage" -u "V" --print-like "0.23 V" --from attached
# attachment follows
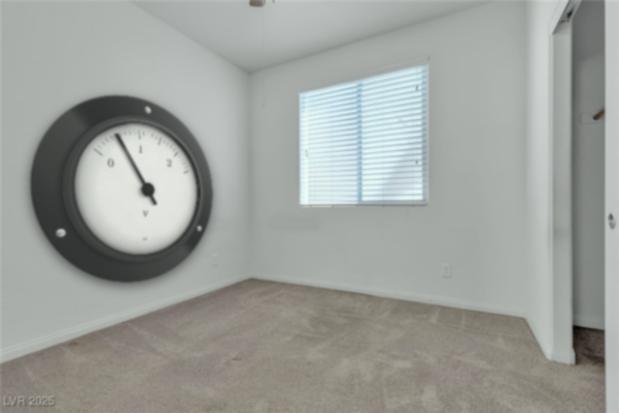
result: 0.5 V
